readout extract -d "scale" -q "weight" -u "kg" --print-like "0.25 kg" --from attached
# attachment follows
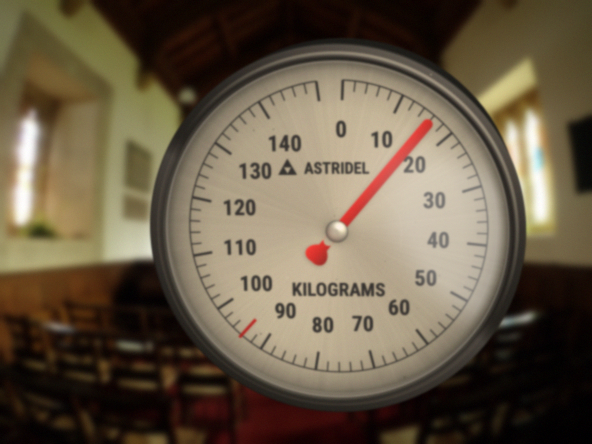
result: 16 kg
